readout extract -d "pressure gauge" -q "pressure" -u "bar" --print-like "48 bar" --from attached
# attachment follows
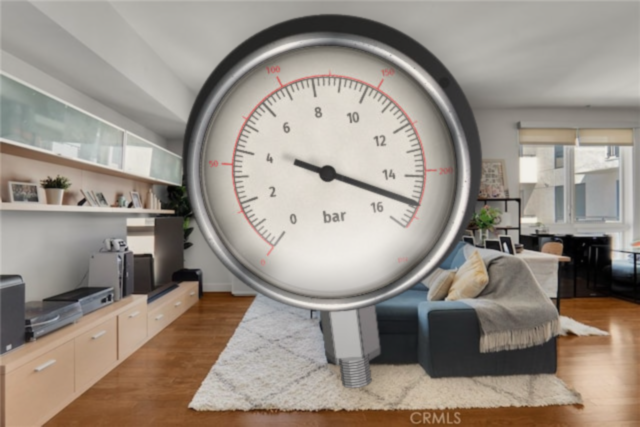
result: 15 bar
